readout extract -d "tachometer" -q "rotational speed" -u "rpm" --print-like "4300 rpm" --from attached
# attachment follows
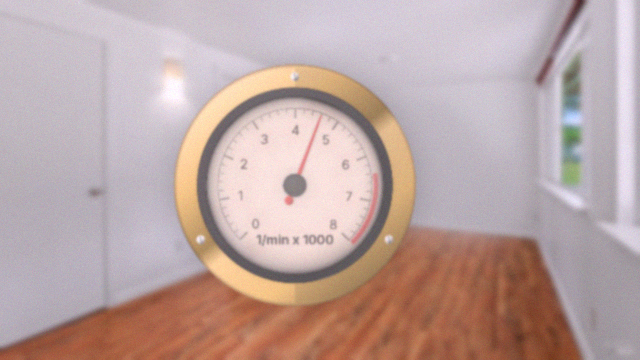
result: 4600 rpm
